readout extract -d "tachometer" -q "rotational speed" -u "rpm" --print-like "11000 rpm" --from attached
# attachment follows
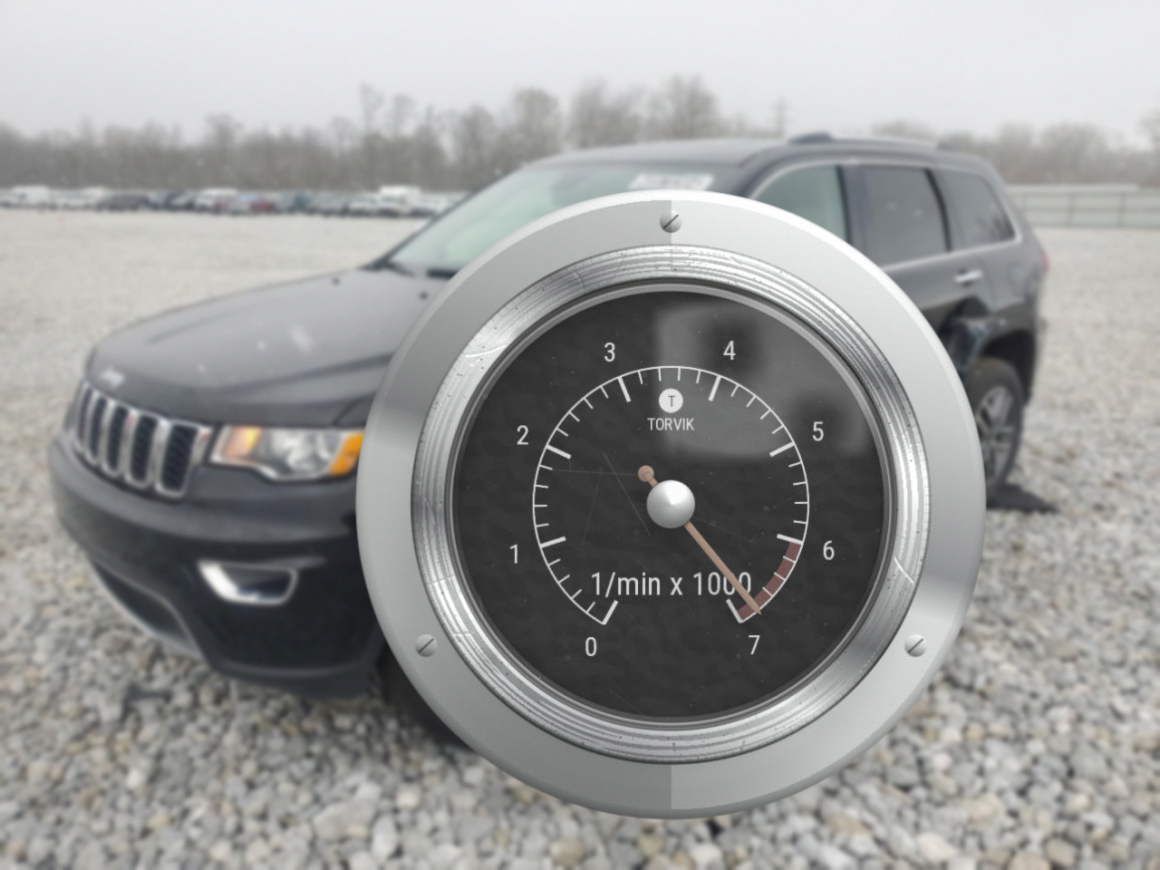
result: 6800 rpm
